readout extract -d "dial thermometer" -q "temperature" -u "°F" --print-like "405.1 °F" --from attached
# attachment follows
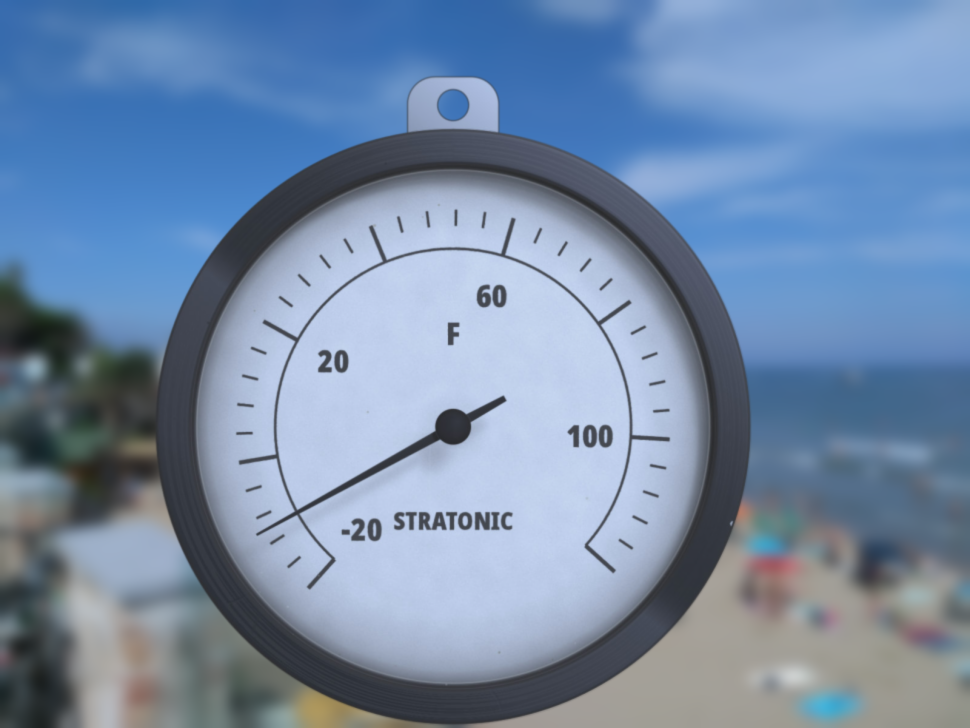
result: -10 °F
